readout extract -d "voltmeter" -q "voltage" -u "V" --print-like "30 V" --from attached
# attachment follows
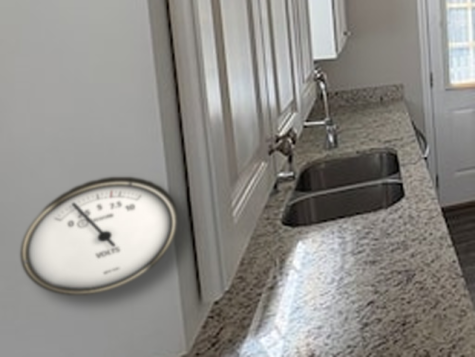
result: 2.5 V
